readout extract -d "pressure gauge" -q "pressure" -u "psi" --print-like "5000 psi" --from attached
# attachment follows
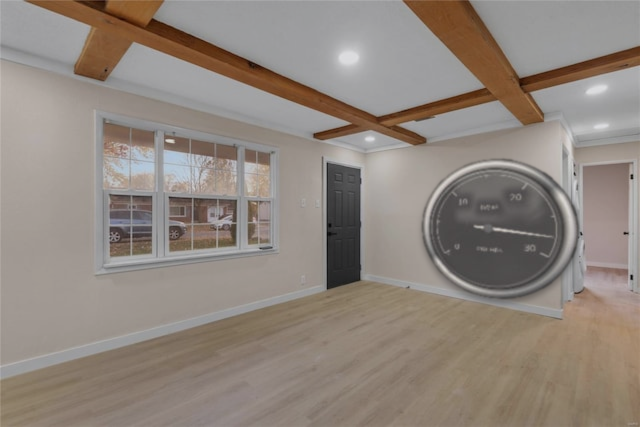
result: 27.5 psi
